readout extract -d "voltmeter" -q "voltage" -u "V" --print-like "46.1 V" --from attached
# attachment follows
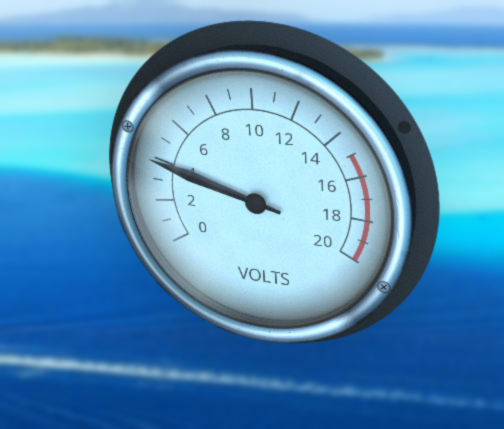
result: 4 V
